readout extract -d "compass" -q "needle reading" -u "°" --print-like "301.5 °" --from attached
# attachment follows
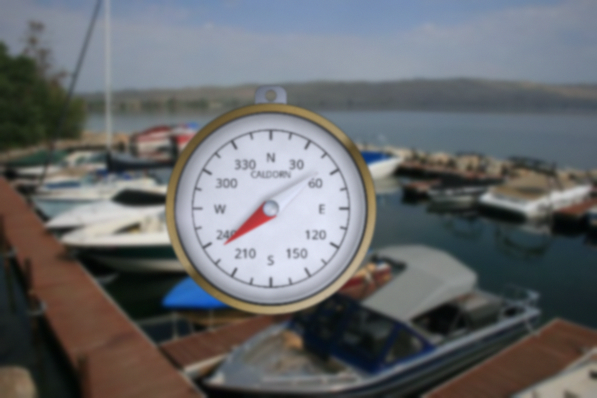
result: 232.5 °
